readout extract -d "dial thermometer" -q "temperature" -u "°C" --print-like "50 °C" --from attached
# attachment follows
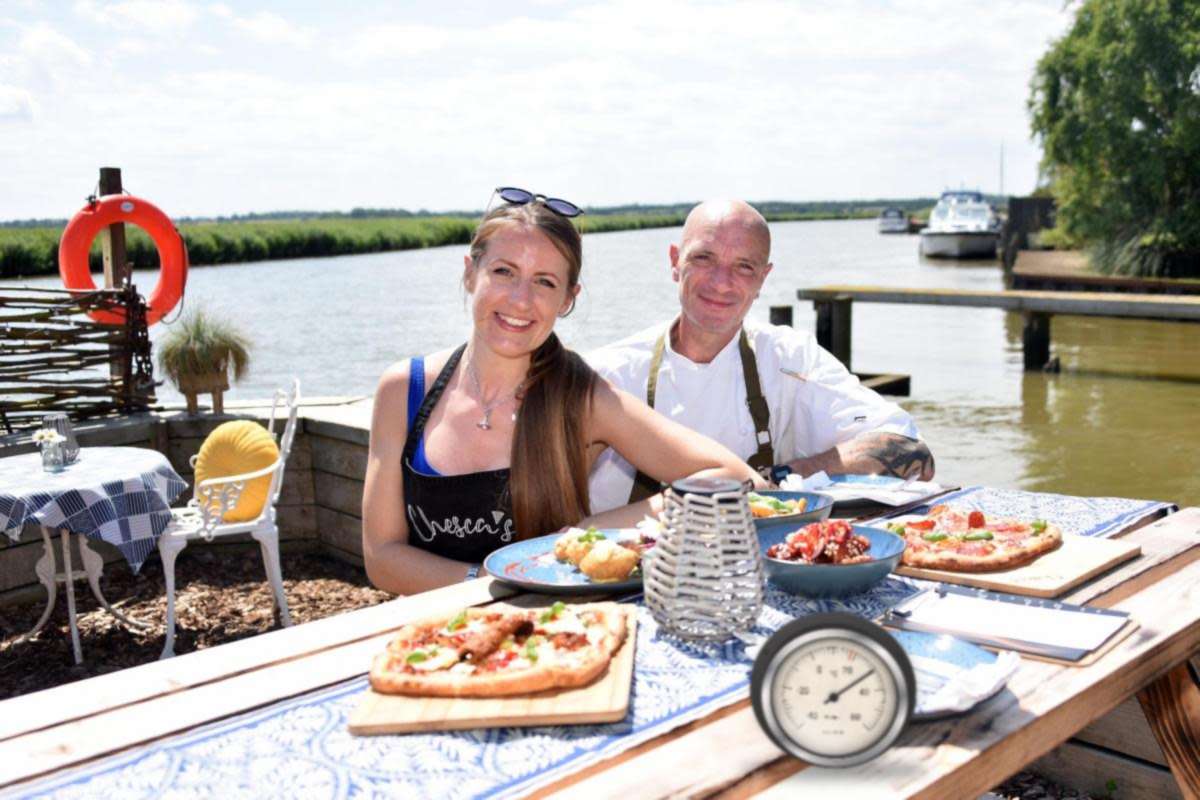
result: 30 °C
